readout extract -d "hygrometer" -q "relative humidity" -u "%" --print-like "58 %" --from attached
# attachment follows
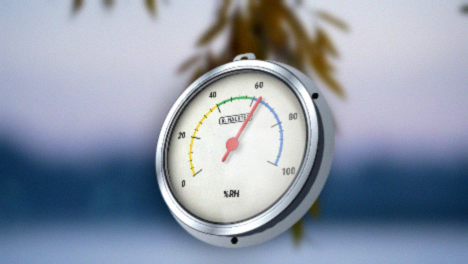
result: 64 %
